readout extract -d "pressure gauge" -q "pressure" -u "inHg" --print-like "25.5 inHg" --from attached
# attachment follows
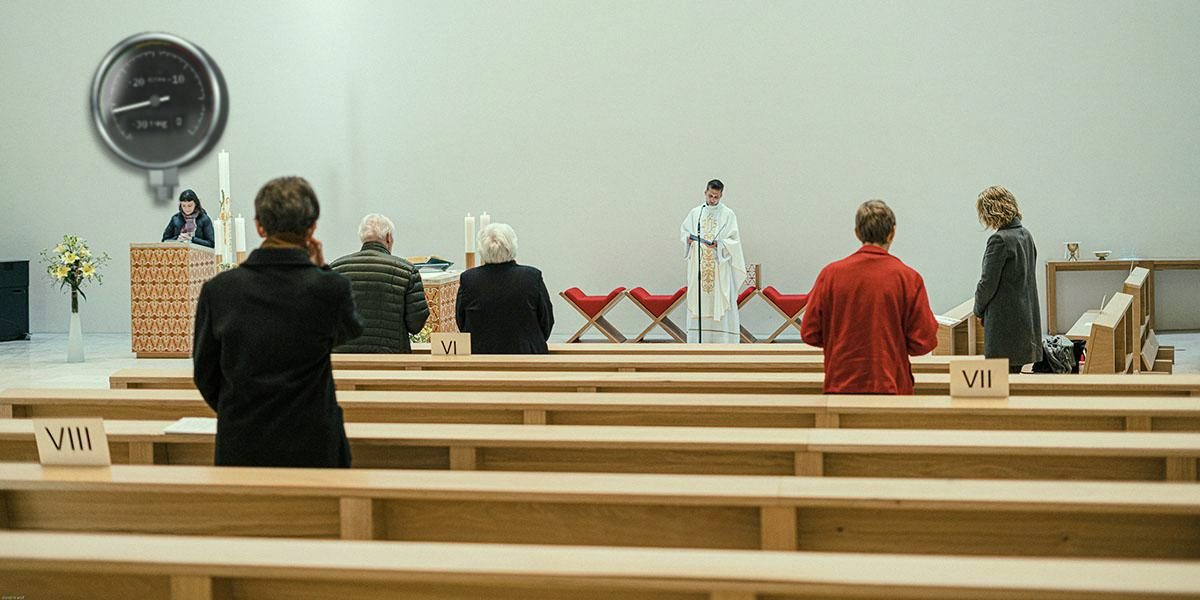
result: -26 inHg
